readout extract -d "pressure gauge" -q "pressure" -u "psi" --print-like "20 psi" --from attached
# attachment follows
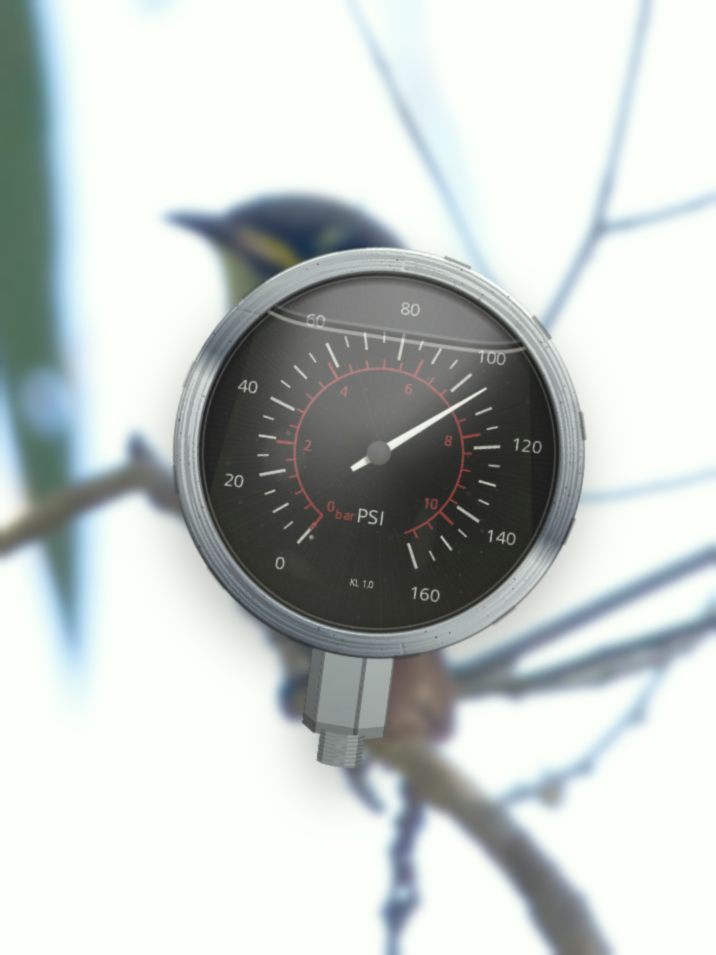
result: 105 psi
